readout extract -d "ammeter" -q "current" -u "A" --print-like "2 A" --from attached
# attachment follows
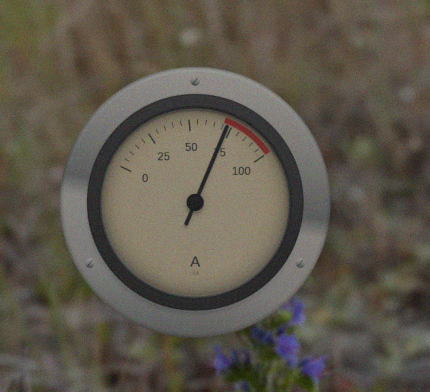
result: 72.5 A
